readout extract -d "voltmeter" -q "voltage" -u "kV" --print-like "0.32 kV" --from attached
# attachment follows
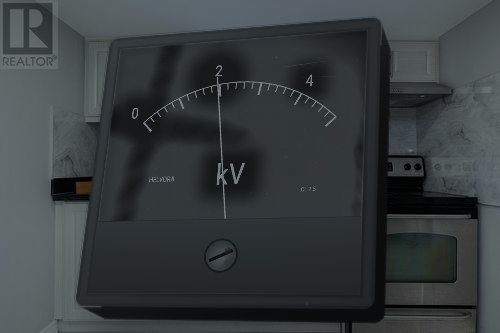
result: 2 kV
